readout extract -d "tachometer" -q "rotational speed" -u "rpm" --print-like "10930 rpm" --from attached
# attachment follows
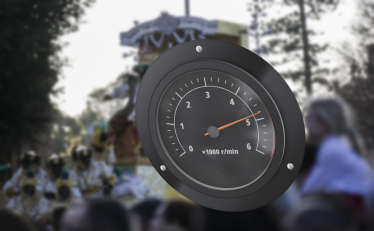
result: 4800 rpm
